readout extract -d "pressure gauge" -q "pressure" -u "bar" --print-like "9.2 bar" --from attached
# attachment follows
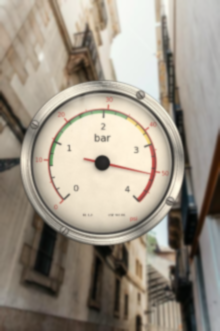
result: 3.5 bar
